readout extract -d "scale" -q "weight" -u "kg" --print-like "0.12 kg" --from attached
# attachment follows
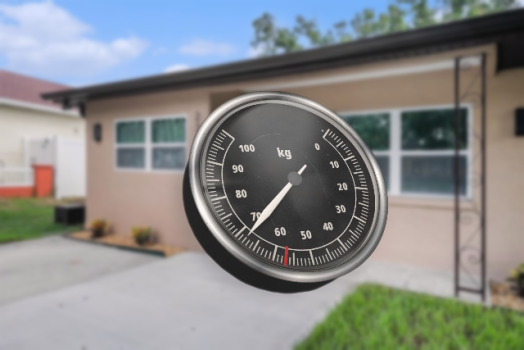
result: 68 kg
